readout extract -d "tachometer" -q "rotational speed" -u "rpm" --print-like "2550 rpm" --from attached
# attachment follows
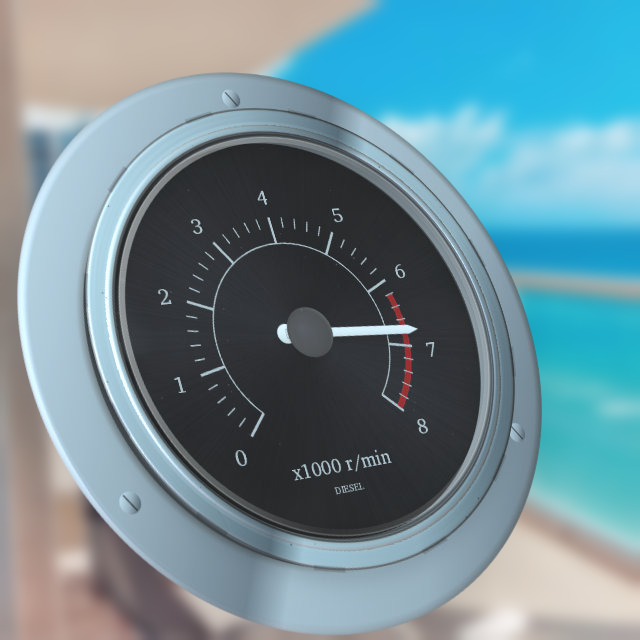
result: 6800 rpm
